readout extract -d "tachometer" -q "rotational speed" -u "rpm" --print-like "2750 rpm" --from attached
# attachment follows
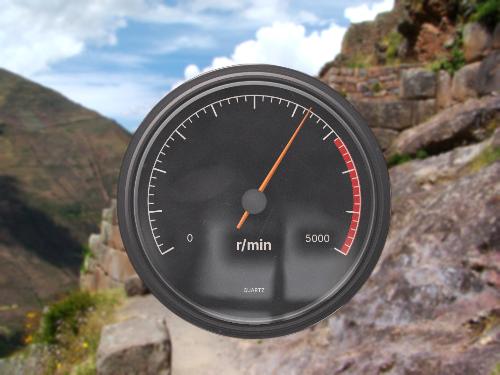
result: 3150 rpm
